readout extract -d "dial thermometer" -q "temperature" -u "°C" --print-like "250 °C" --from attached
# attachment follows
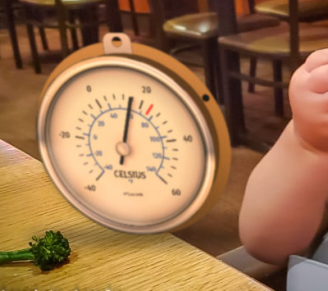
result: 16 °C
